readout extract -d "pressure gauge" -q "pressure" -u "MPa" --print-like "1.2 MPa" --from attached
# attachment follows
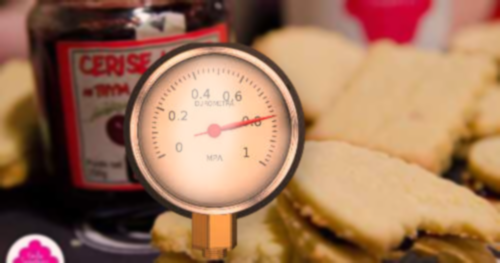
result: 0.8 MPa
